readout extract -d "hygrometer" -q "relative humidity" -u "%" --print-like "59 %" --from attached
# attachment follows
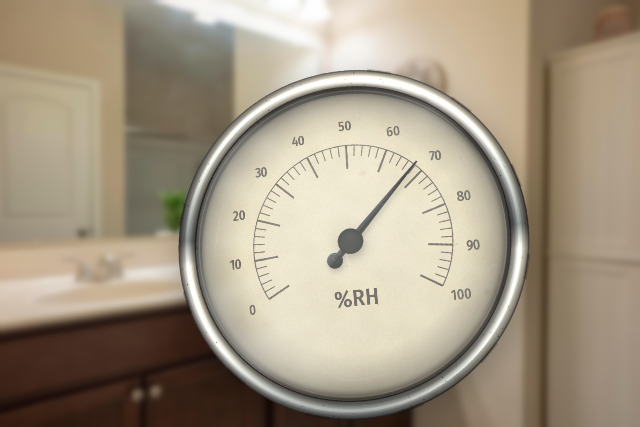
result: 68 %
